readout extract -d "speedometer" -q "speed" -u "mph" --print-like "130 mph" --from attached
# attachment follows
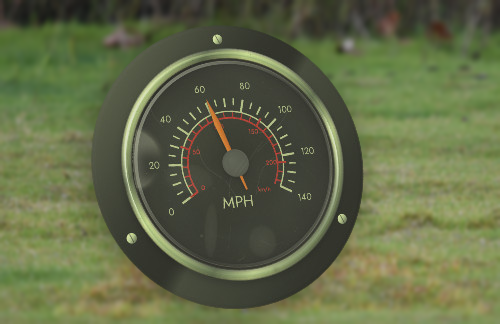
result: 60 mph
